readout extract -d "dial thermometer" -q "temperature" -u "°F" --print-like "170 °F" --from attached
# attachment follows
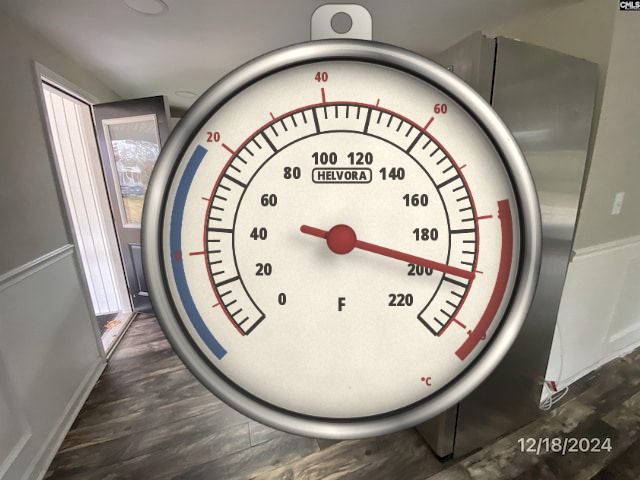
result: 196 °F
